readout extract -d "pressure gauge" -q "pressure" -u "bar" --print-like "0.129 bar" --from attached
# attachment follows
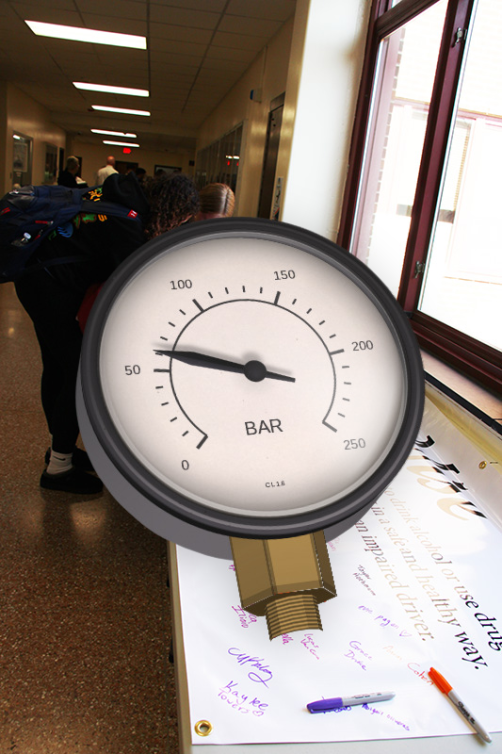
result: 60 bar
